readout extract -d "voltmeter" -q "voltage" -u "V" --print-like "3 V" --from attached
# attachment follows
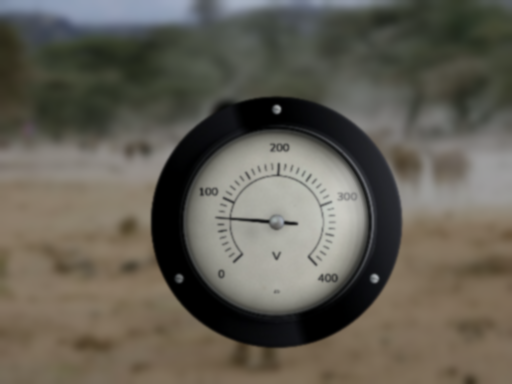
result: 70 V
